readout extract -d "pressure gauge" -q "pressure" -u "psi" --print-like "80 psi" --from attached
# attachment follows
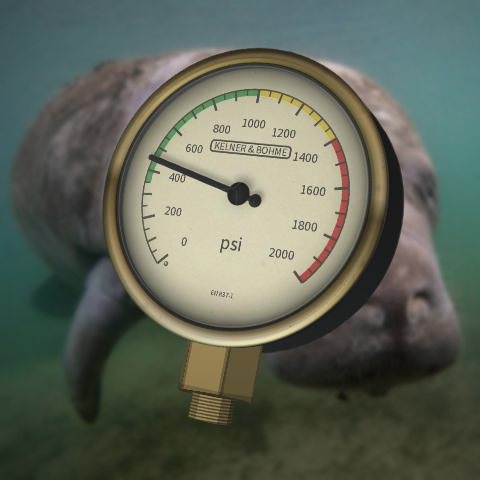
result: 450 psi
